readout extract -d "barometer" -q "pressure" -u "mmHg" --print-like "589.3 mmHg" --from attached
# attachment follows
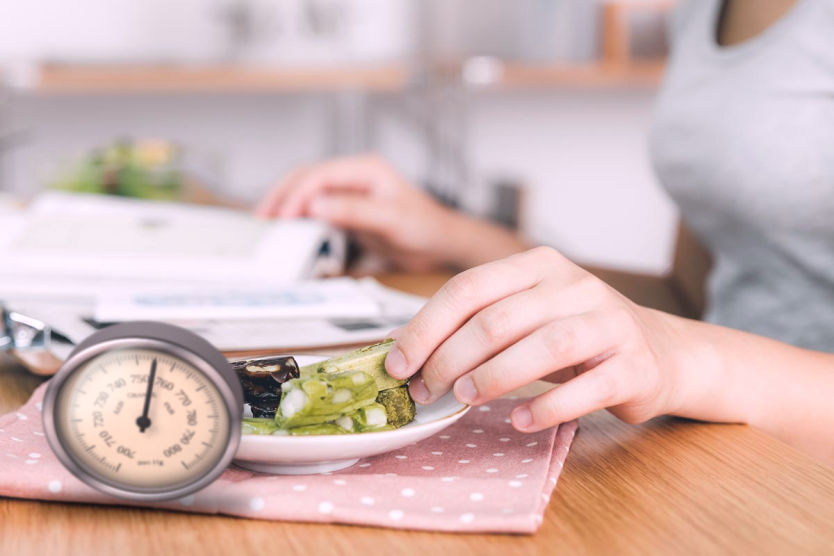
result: 755 mmHg
